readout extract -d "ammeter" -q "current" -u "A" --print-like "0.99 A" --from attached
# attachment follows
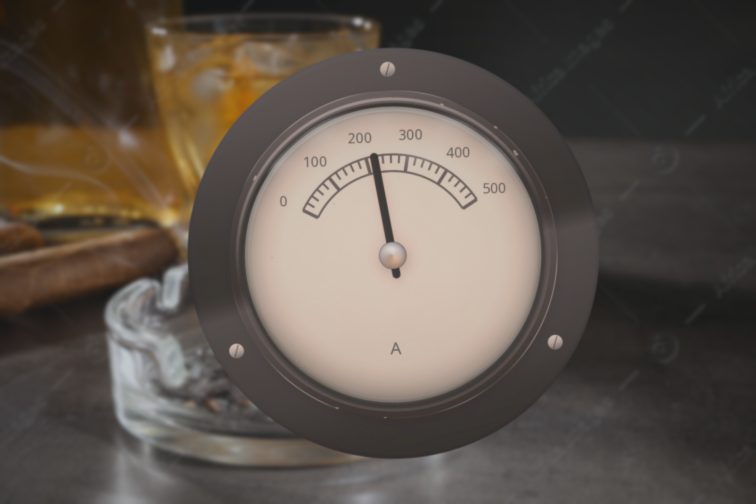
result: 220 A
